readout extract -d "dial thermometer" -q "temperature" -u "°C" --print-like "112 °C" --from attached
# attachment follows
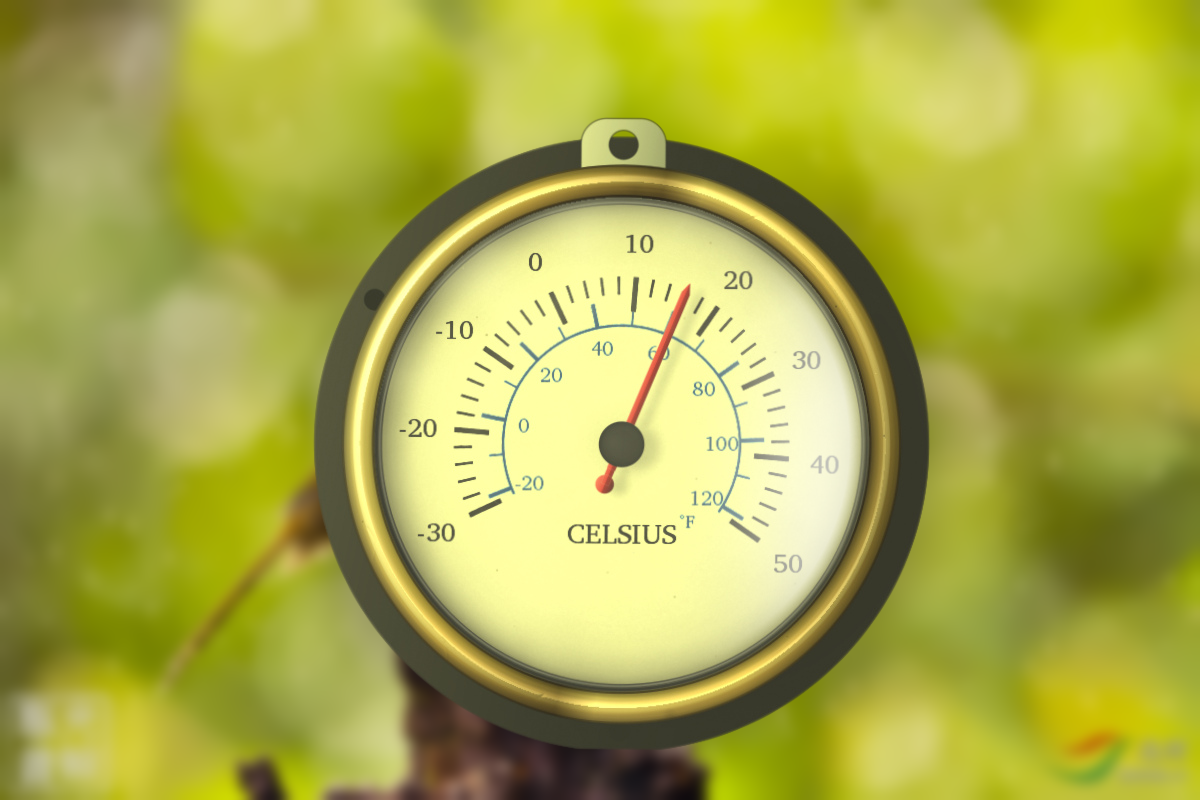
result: 16 °C
